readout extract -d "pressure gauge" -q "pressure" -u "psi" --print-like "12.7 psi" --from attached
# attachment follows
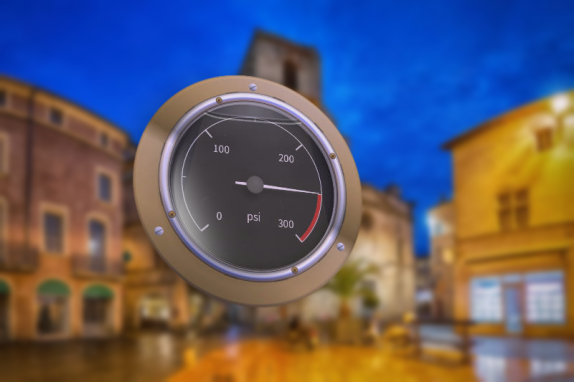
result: 250 psi
